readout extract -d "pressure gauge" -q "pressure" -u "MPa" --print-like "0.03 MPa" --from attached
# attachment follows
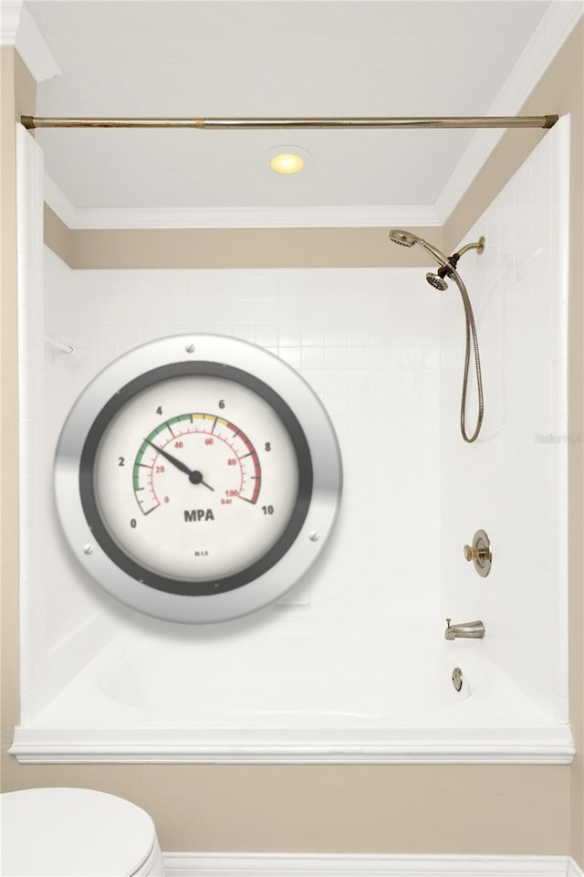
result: 3 MPa
